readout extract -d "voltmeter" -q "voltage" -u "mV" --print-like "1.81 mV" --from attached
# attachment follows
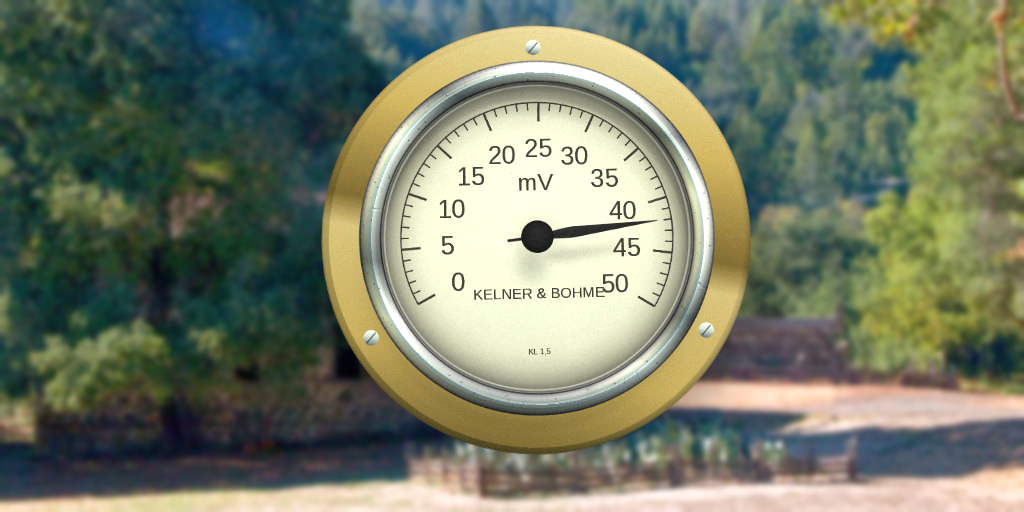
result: 42 mV
